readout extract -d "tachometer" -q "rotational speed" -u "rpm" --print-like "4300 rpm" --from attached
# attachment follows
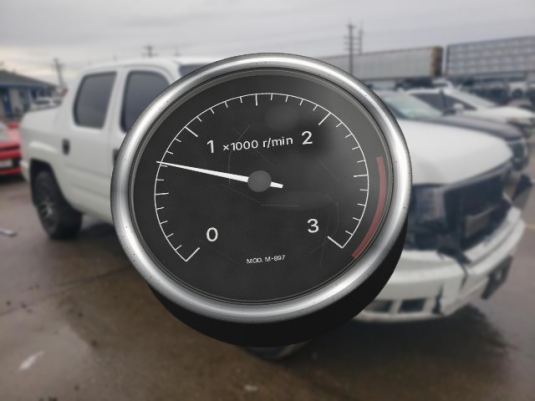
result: 700 rpm
